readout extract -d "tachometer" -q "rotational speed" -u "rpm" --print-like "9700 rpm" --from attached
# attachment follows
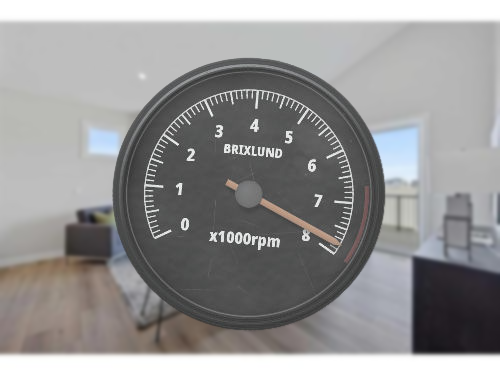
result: 7800 rpm
